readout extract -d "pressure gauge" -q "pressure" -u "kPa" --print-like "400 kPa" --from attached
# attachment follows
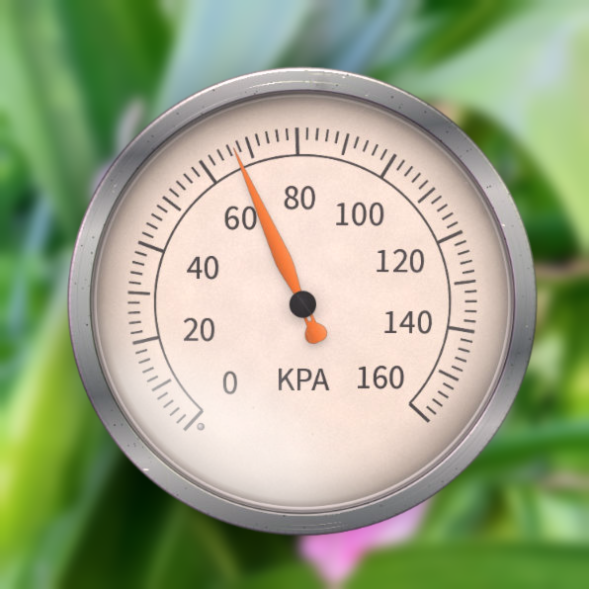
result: 67 kPa
